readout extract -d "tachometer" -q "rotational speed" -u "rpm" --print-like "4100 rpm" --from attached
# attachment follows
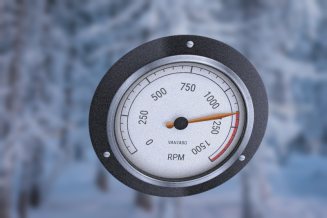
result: 1150 rpm
